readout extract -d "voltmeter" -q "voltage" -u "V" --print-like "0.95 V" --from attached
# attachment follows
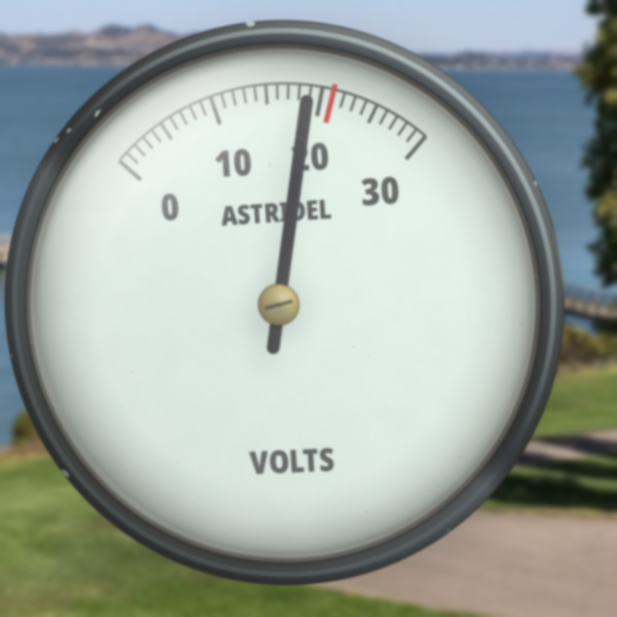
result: 19 V
